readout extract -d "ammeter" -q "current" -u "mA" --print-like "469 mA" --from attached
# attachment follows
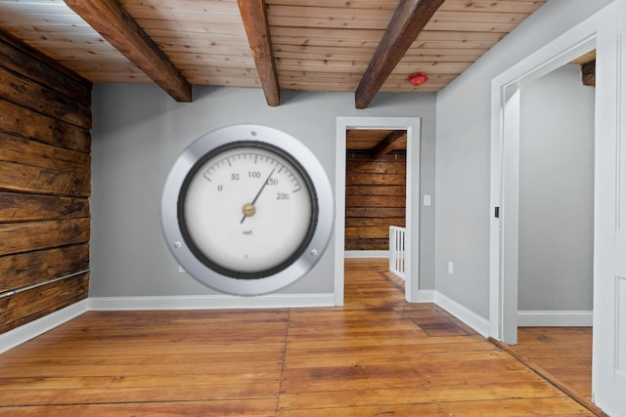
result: 140 mA
